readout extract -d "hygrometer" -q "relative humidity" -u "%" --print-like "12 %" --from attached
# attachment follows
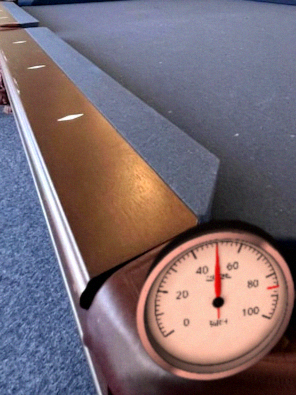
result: 50 %
